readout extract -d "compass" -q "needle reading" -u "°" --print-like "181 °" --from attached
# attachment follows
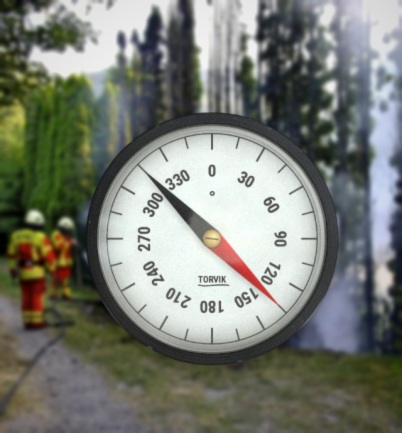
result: 135 °
